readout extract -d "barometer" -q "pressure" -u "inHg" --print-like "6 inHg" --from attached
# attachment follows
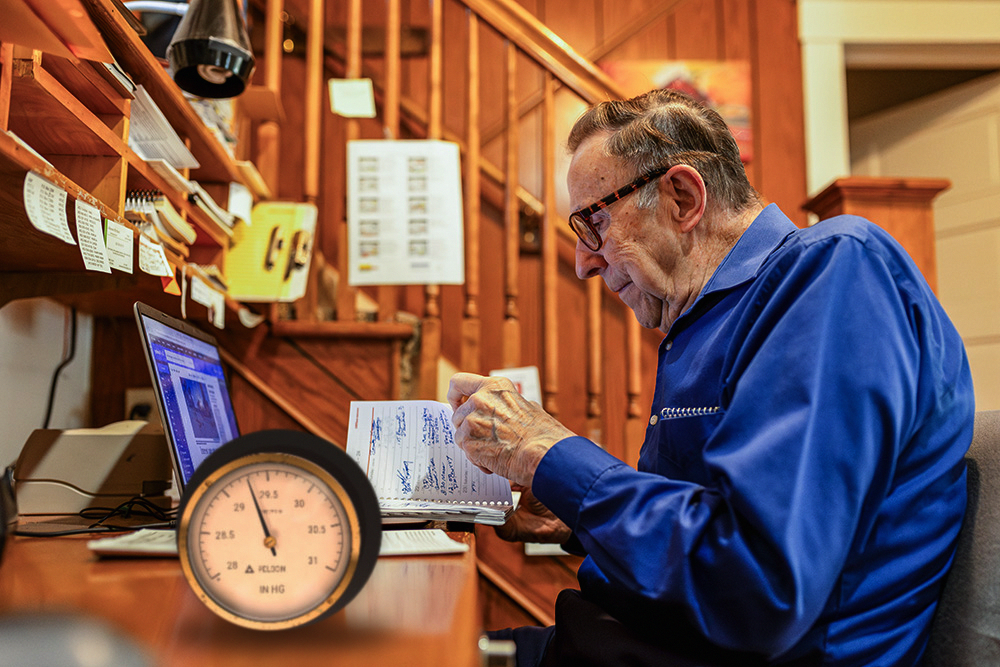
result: 29.3 inHg
